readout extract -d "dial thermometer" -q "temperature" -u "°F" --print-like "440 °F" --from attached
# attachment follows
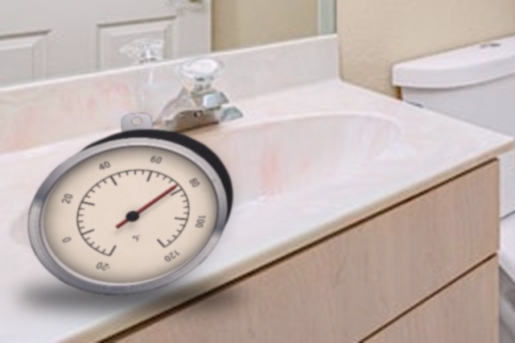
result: 76 °F
